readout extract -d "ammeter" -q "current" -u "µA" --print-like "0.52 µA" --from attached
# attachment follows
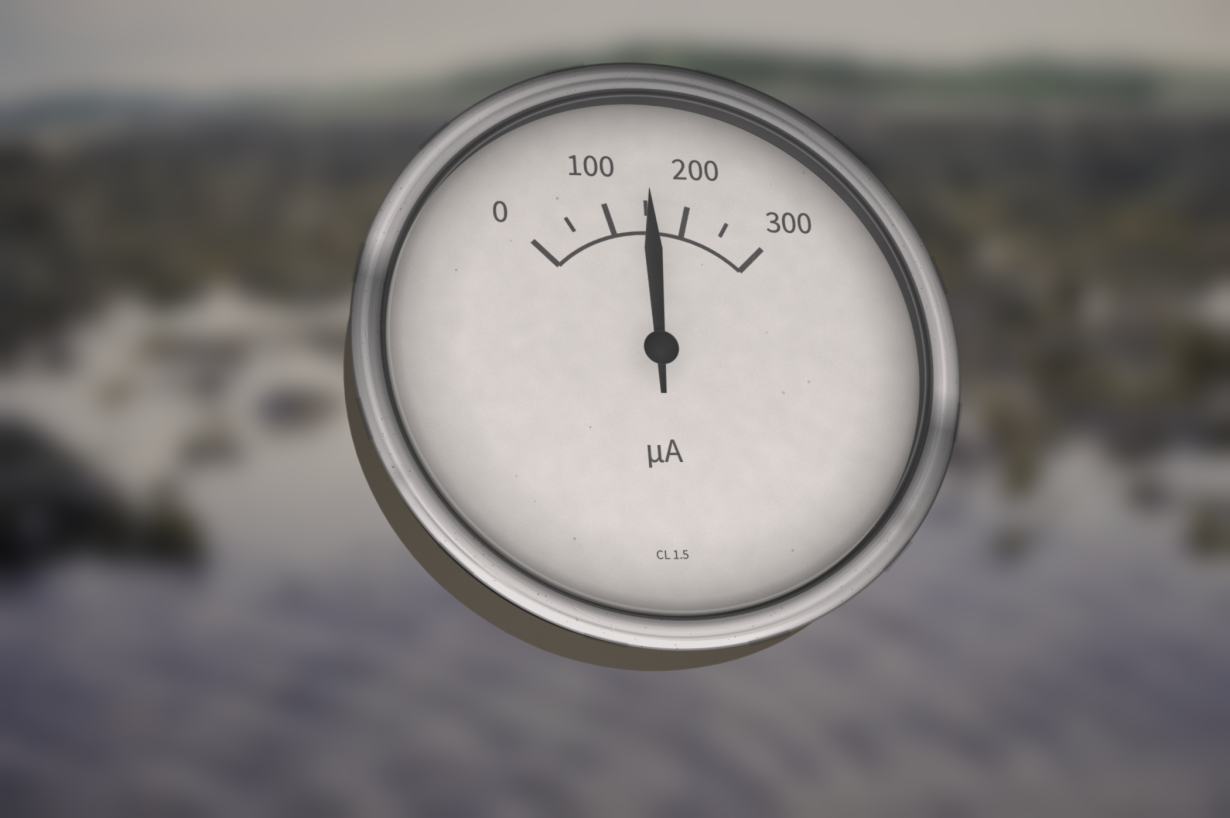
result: 150 µA
